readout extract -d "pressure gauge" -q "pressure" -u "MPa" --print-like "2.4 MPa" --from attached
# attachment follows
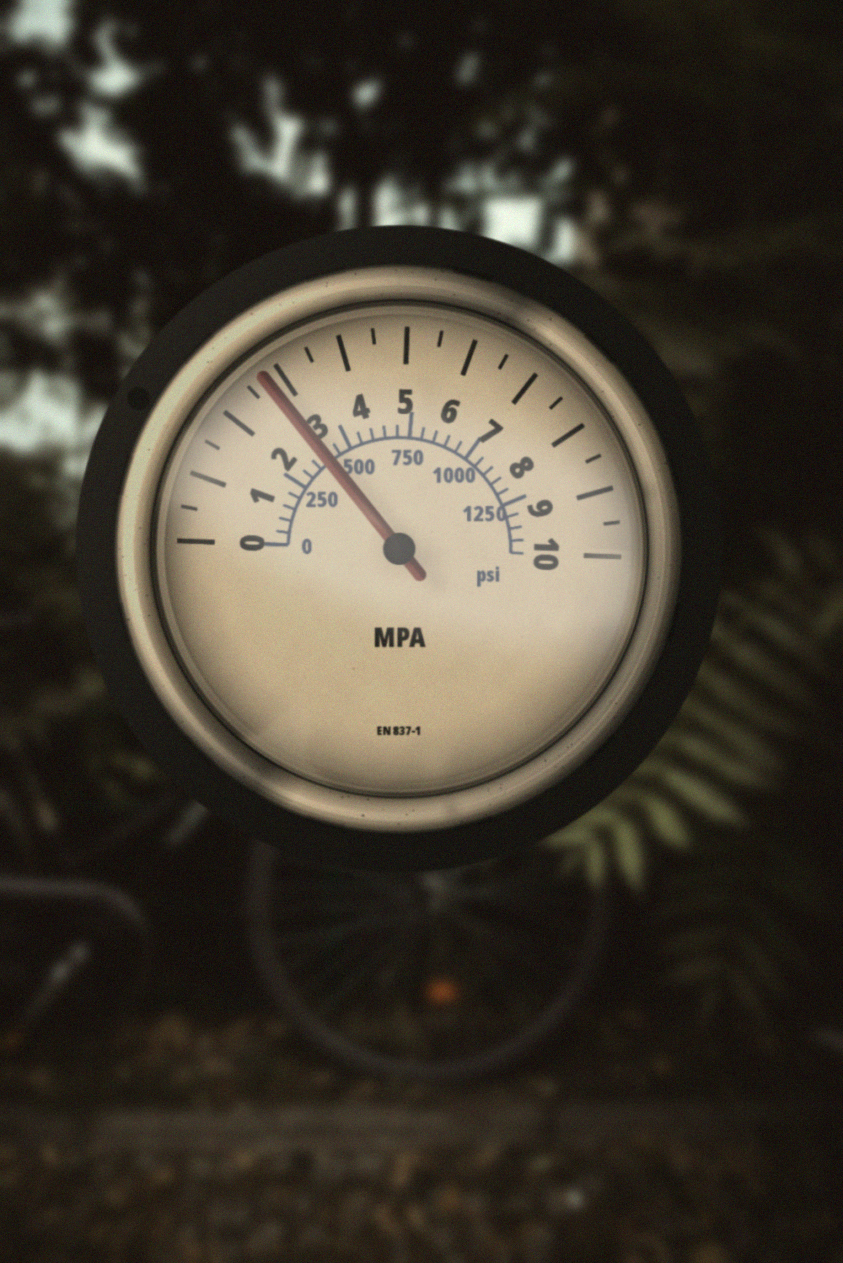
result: 2.75 MPa
